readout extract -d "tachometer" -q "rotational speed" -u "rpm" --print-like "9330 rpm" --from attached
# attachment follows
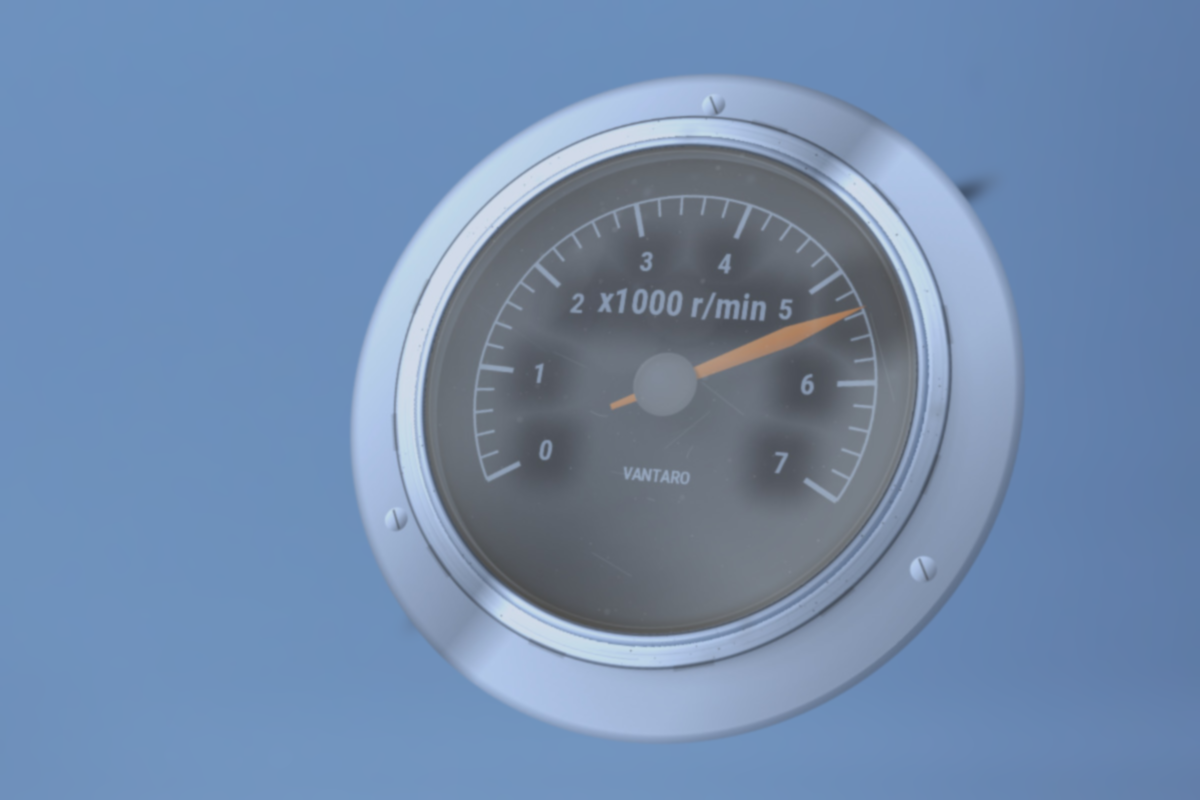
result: 5400 rpm
